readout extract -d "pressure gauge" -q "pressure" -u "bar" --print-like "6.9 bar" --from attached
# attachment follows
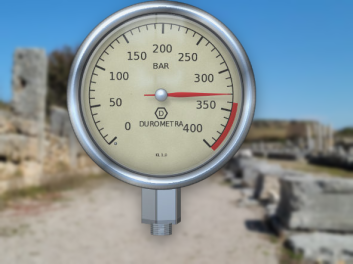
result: 330 bar
